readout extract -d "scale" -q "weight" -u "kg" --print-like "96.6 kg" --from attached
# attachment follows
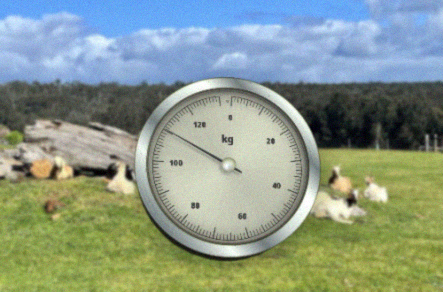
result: 110 kg
